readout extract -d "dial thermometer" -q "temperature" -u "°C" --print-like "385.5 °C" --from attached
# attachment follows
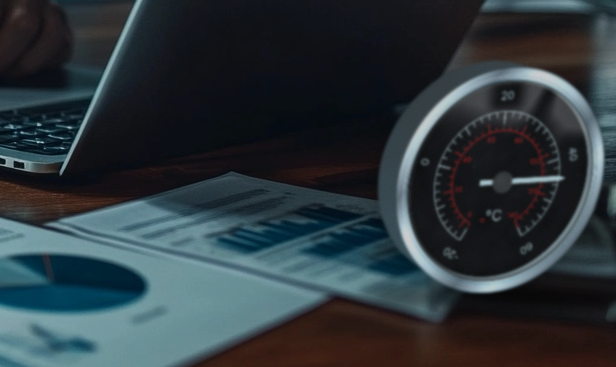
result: 44 °C
